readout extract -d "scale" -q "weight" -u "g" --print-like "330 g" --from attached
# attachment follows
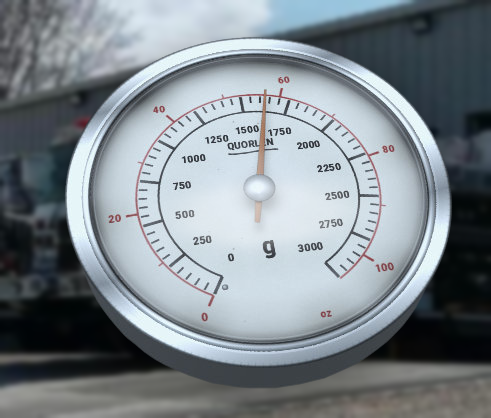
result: 1625 g
